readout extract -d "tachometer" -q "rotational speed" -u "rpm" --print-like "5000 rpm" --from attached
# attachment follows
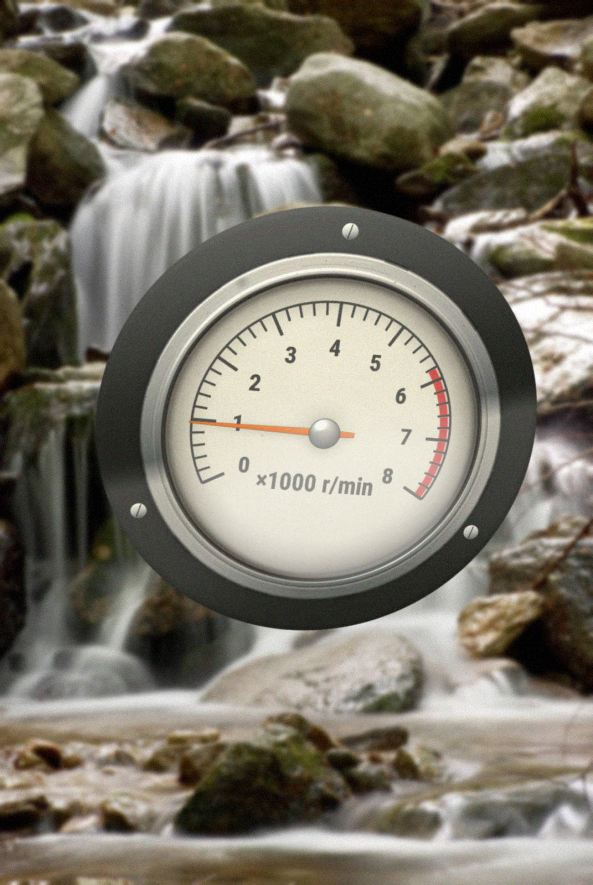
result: 1000 rpm
